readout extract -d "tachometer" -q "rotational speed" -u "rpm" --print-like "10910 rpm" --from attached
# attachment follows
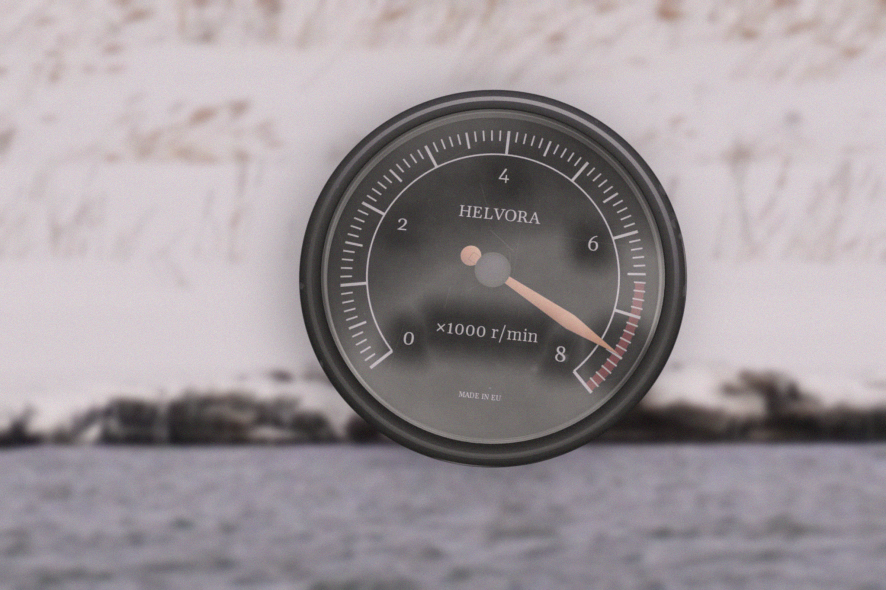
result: 7500 rpm
